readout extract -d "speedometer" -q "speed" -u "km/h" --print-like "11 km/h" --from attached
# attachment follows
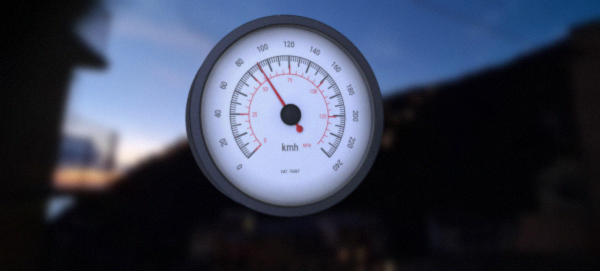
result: 90 km/h
